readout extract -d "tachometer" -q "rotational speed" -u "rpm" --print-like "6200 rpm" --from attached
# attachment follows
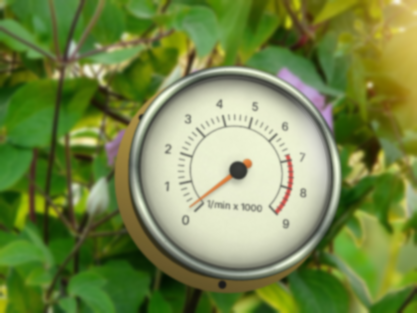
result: 200 rpm
